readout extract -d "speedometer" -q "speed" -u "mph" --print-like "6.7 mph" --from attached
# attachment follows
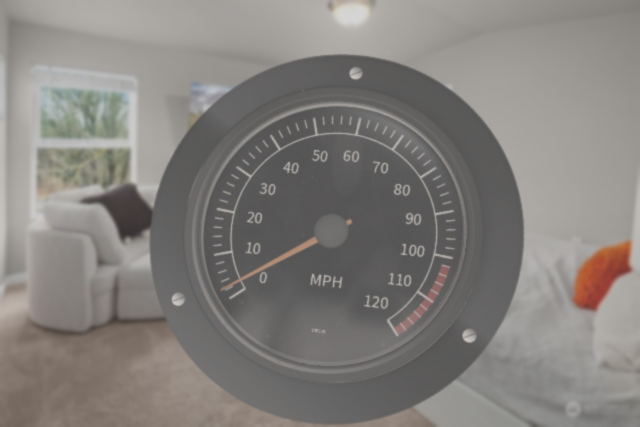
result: 2 mph
